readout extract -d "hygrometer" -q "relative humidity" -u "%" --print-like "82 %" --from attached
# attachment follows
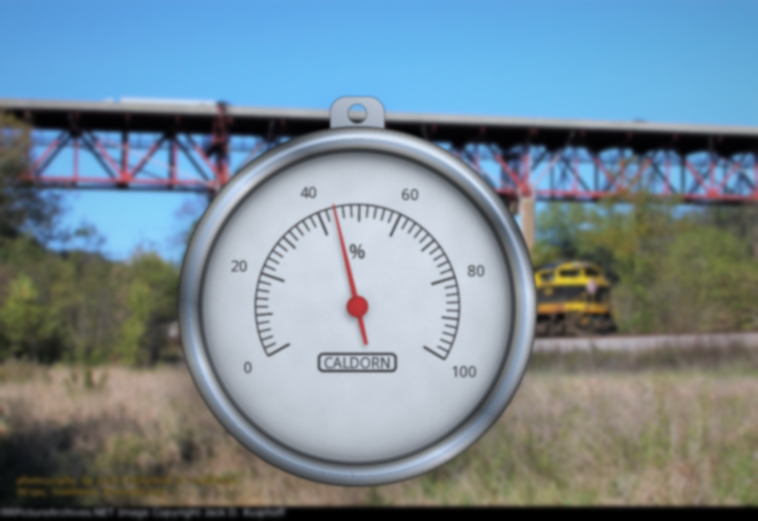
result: 44 %
